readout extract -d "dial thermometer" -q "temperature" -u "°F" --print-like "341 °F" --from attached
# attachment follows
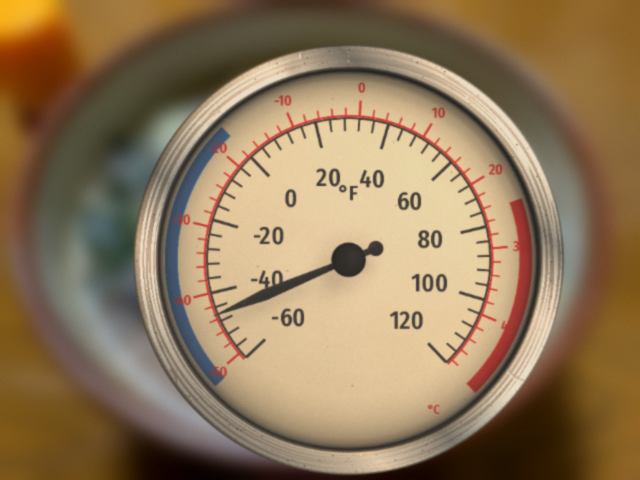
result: -46 °F
